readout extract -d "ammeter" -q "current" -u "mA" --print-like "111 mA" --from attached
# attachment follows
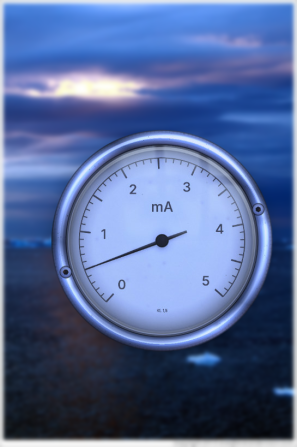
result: 0.5 mA
